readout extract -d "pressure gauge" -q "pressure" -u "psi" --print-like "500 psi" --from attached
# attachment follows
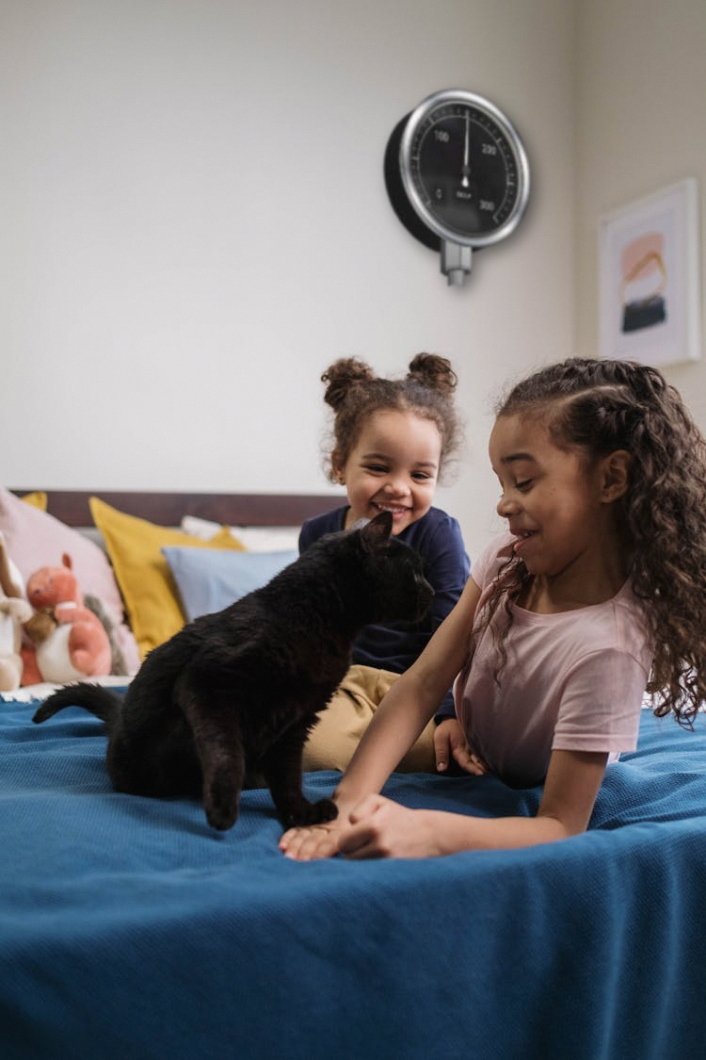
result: 150 psi
